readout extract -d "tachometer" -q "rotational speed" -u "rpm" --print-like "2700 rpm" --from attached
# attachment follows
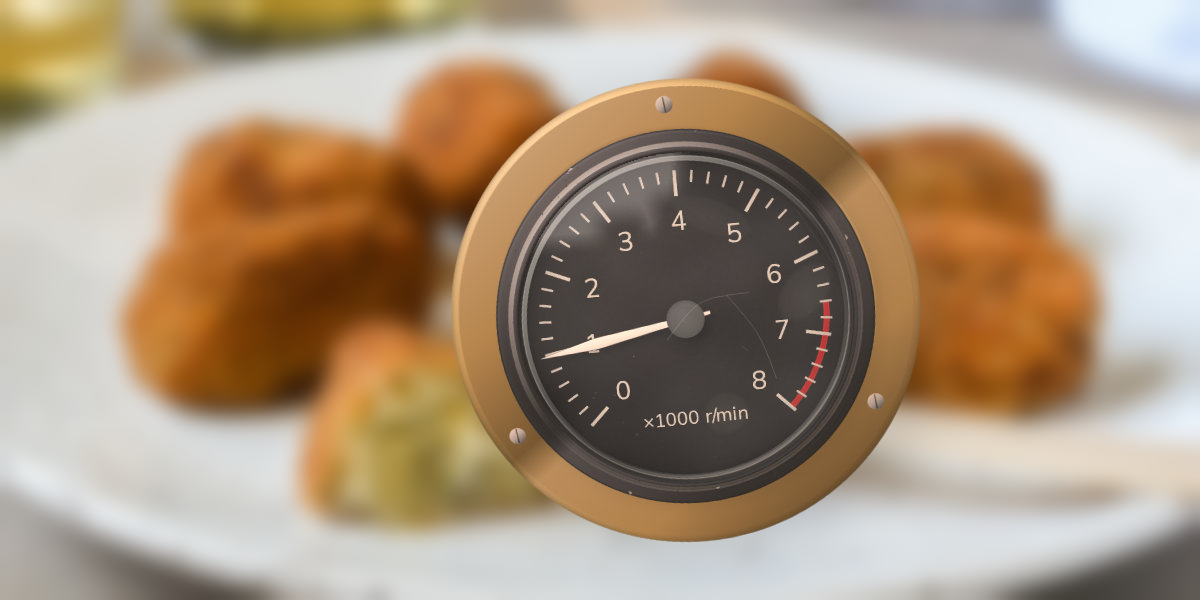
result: 1000 rpm
